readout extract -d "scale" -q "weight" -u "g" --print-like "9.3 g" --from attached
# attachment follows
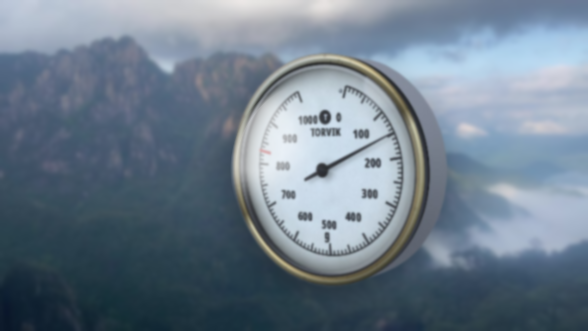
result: 150 g
